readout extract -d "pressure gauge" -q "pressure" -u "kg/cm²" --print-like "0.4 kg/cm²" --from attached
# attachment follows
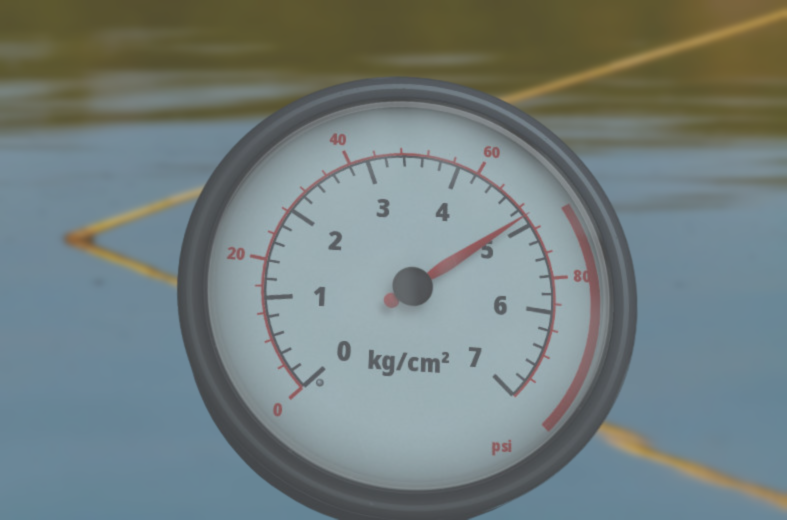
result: 4.9 kg/cm²
